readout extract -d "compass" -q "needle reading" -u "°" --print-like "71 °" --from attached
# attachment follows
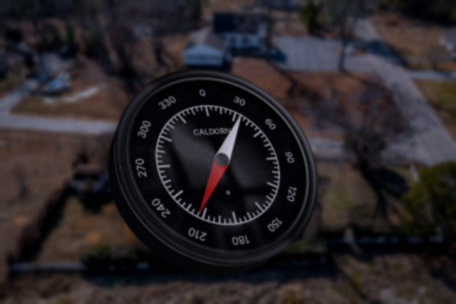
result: 215 °
